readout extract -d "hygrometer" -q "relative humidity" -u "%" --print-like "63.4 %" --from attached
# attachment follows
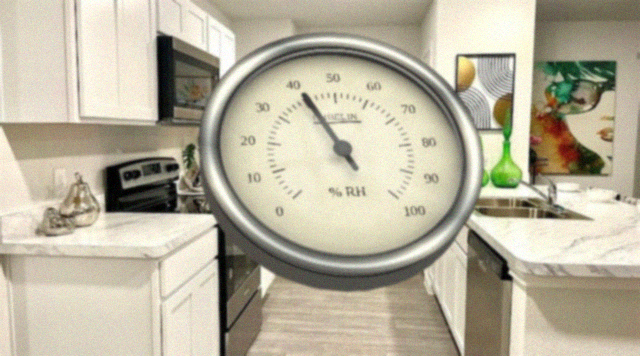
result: 40 %
